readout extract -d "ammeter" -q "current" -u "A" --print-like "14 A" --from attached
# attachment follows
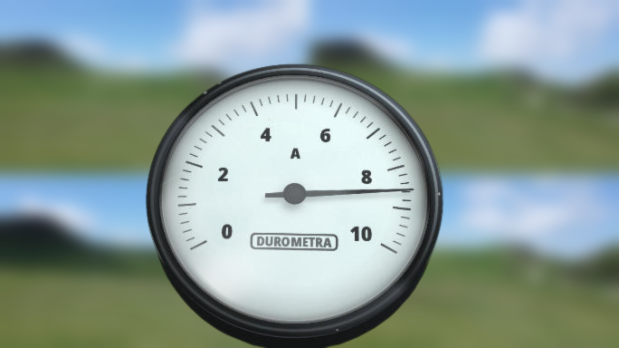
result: 8.6 A
